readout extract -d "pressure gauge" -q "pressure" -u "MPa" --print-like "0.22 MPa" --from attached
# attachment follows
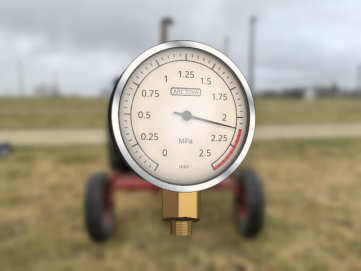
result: 2.1 MPa
